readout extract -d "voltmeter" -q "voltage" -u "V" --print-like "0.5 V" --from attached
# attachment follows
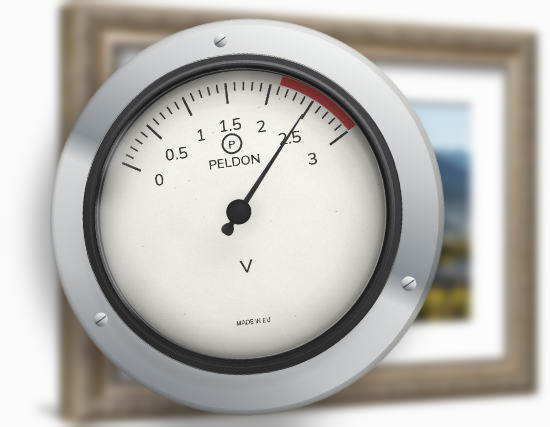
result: 2.5 V
